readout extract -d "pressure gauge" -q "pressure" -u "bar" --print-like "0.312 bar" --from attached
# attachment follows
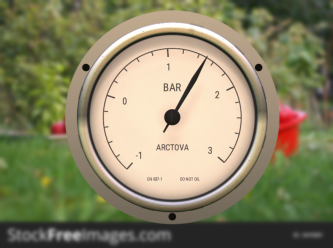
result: 1.5 bar
